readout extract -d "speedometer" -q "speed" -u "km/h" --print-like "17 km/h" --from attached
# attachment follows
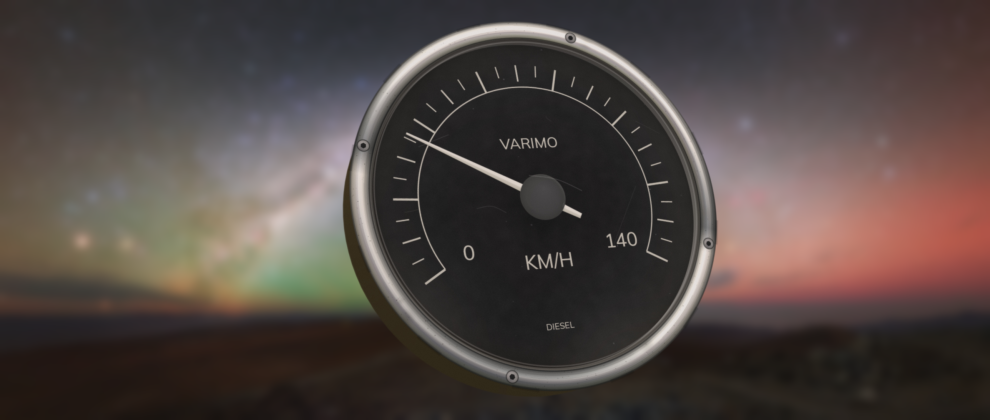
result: 35 km/h
